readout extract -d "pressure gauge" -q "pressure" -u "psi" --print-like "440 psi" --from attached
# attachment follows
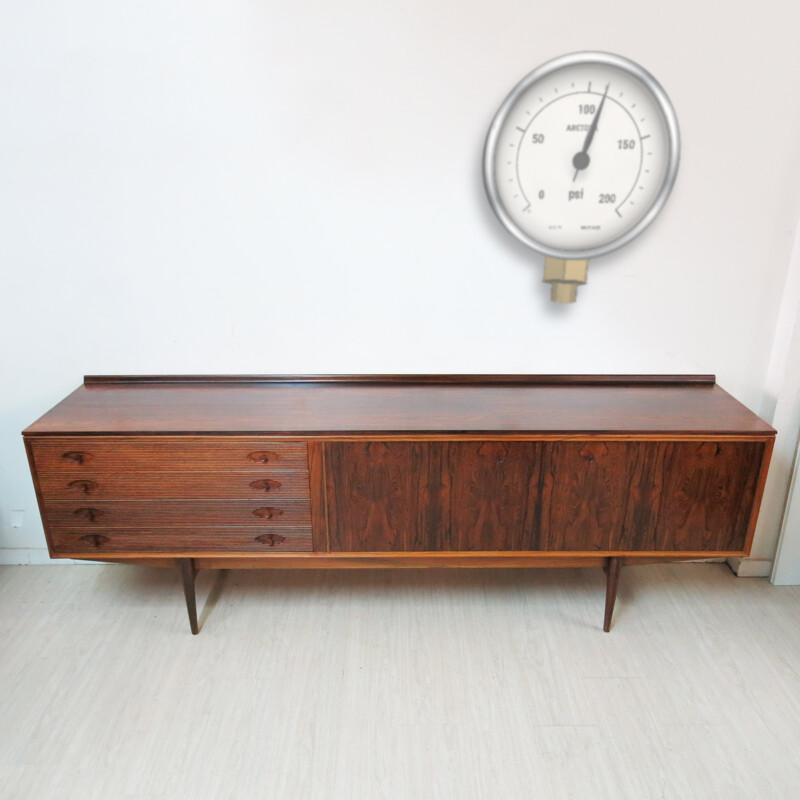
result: 110 psi
